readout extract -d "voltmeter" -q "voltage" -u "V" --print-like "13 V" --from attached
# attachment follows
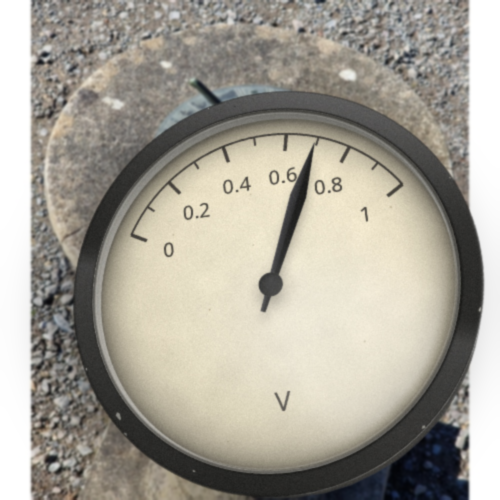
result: 0.7 V
